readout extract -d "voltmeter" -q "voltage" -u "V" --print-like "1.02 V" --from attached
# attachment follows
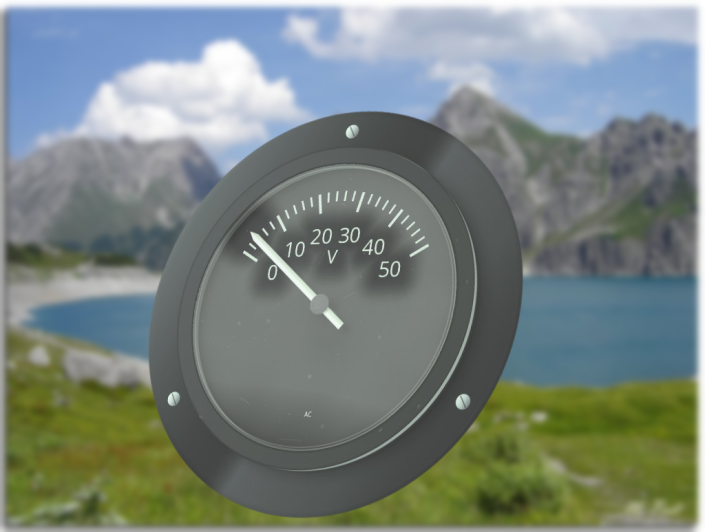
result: 4 V
